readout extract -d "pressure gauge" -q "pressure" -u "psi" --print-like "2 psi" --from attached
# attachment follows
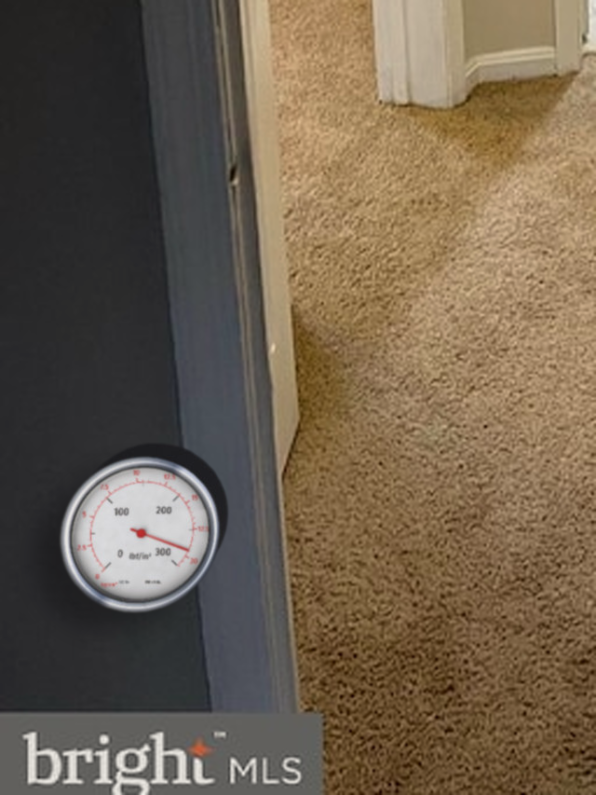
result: 275 psi
